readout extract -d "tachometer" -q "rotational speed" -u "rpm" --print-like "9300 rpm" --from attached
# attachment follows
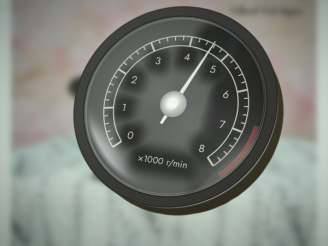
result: 4600 rpm
